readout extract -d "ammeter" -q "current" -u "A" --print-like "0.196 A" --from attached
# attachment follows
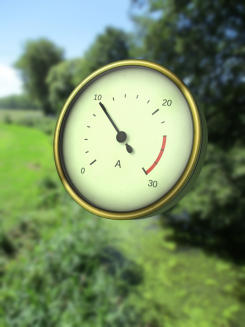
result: 10 A
